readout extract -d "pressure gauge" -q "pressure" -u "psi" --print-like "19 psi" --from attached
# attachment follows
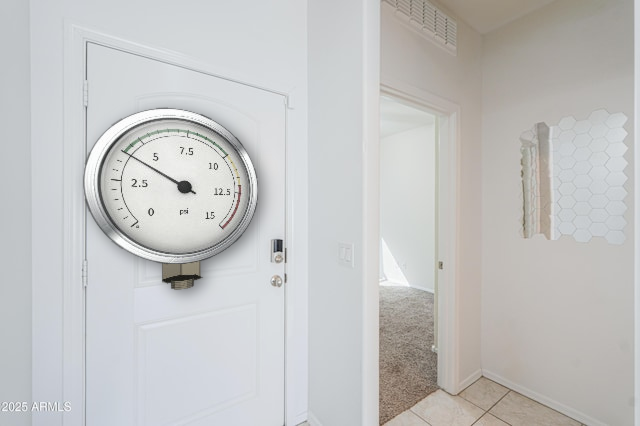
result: 4 psi
